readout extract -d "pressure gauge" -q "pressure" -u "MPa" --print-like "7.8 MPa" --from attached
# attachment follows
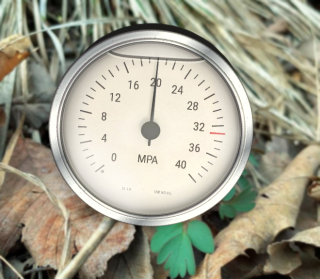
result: 20 MPa
